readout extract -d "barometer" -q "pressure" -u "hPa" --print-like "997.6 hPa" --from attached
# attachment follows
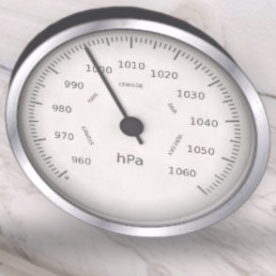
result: 1000 hPa
